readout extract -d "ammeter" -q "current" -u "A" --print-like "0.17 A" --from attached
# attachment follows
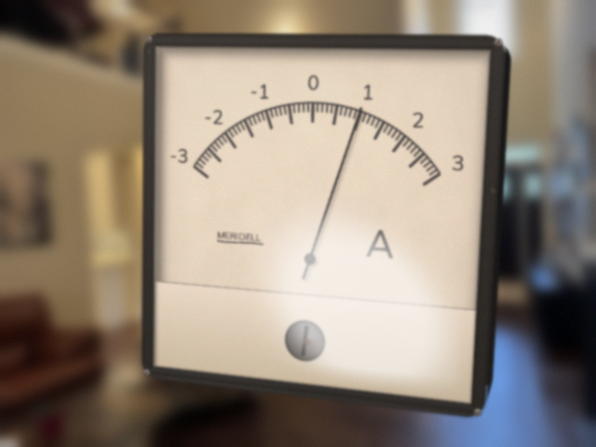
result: 1 A
